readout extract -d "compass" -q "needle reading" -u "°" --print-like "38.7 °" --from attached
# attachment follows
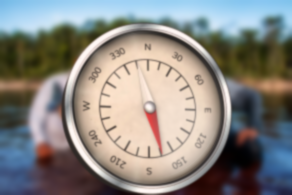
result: 165 °
